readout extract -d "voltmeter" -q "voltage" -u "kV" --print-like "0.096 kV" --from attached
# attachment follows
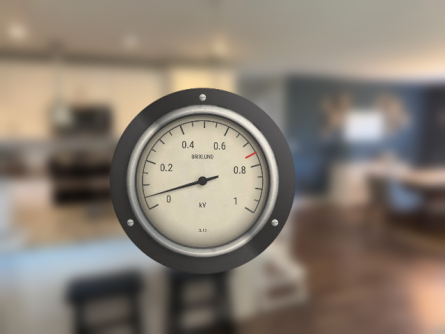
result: 0.05 kV
